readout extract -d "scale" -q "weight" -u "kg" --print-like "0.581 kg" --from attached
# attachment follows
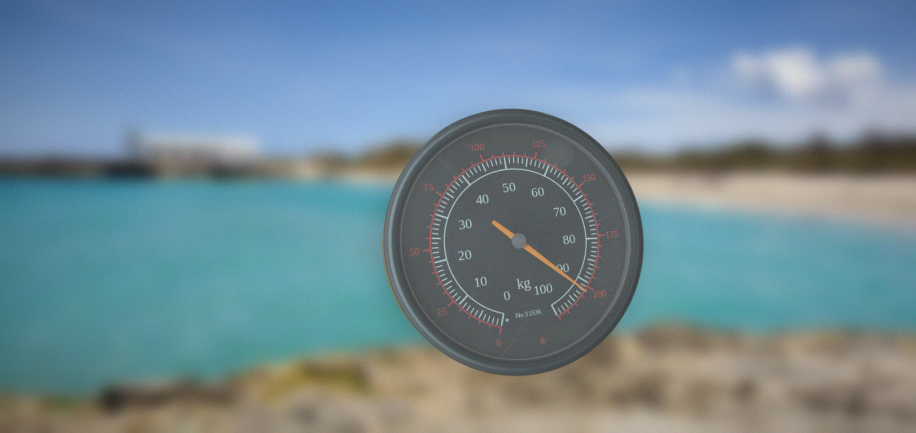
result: 92 kg
